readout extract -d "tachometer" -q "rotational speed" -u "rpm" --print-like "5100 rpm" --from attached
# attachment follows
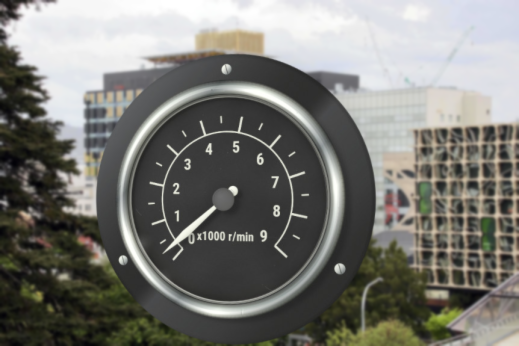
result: 250 rpm
